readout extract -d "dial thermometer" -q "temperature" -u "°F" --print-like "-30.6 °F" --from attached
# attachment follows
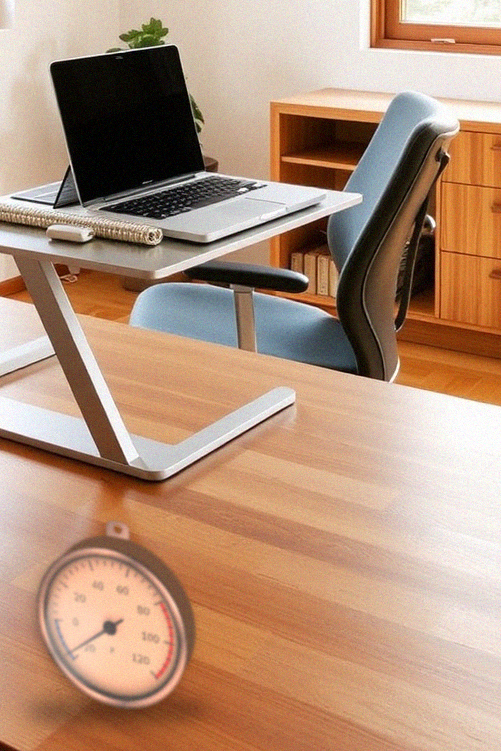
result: -16 °F
